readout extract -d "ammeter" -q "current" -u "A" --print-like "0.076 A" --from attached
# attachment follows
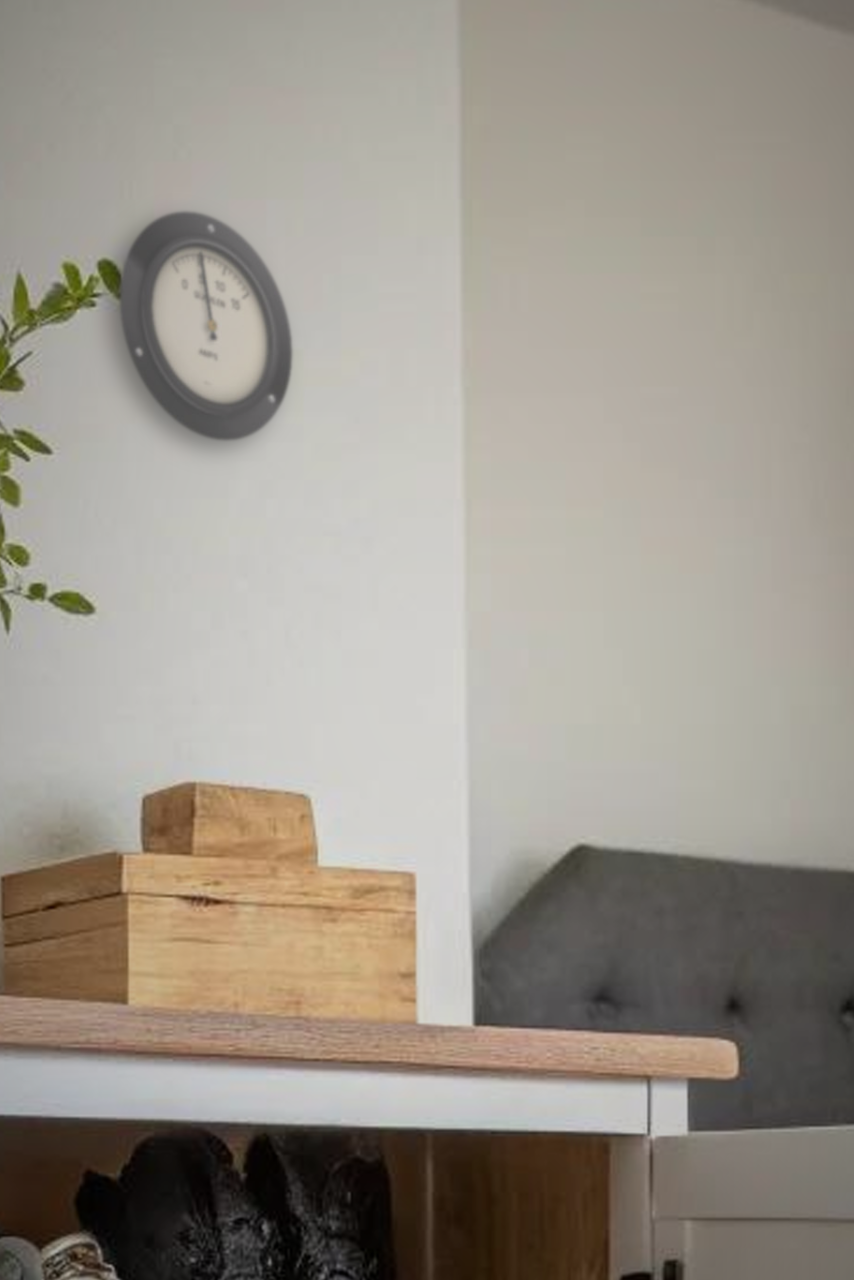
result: 5 A
